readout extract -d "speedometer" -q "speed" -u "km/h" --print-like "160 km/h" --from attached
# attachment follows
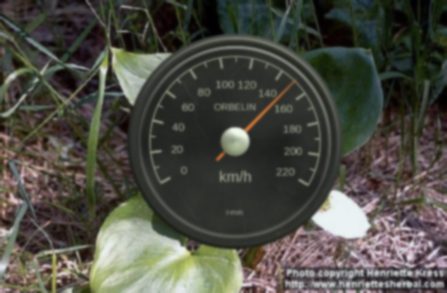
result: 150 km/h
